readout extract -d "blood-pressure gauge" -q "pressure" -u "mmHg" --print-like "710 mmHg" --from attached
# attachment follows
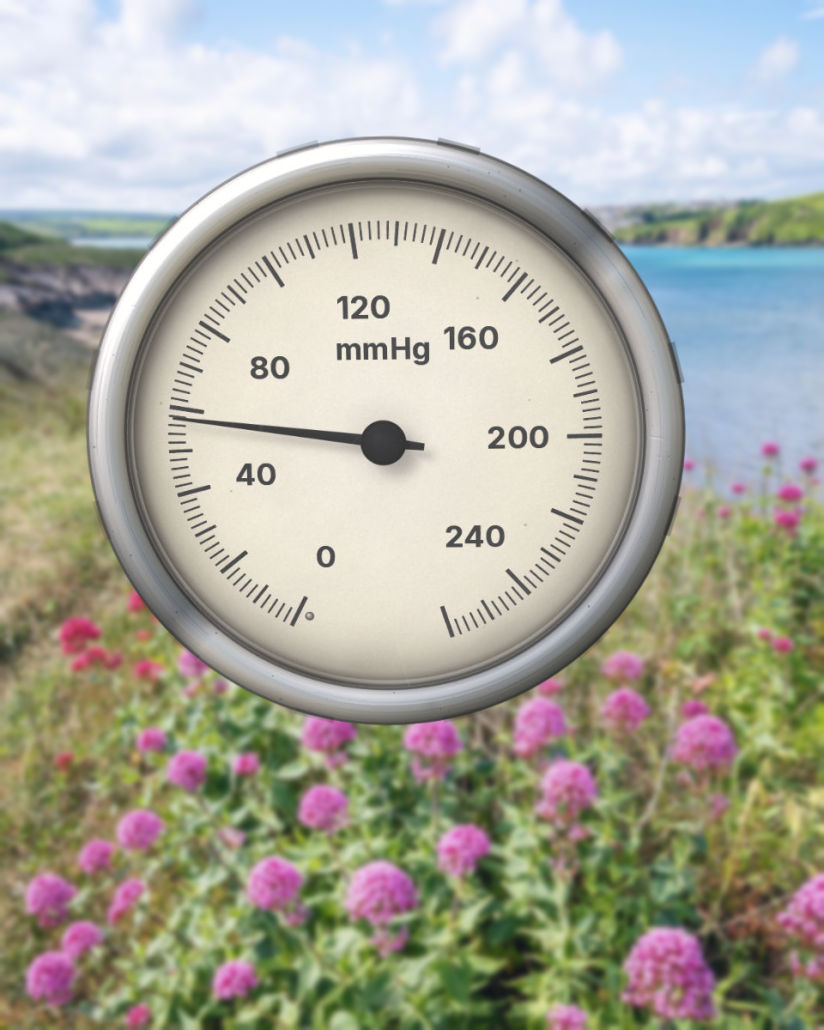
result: 58 mmHg
